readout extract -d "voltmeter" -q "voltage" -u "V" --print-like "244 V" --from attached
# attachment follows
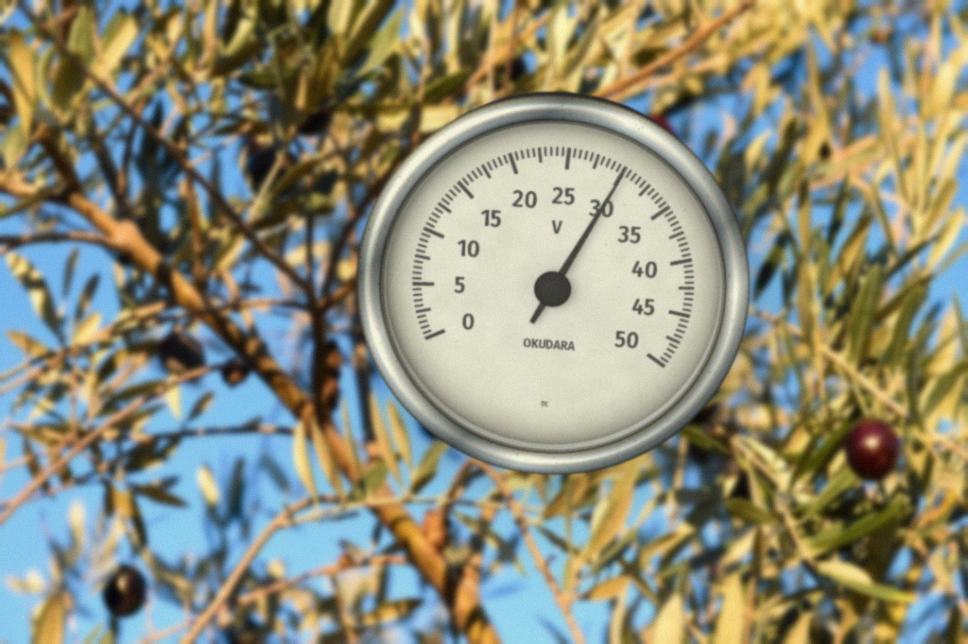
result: 30 V
